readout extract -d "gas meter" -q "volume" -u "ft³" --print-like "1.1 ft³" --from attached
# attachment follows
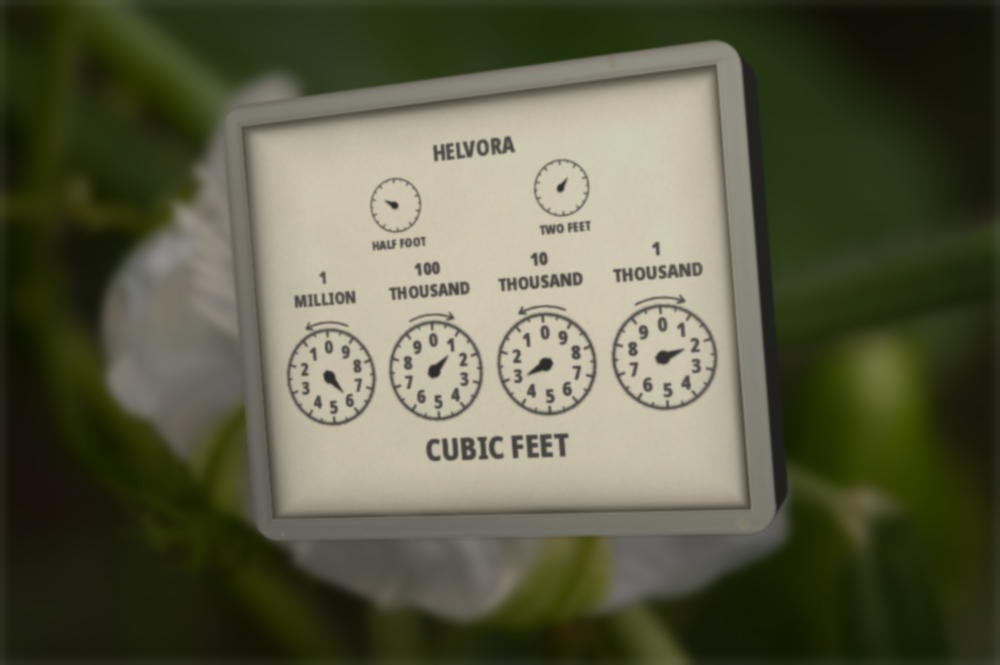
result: 613200 ft³
